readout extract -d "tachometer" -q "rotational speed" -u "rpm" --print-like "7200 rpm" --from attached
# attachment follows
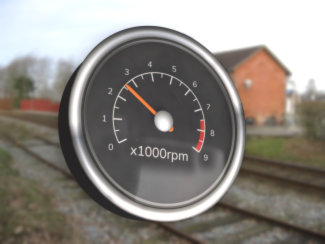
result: 2500 rpm
